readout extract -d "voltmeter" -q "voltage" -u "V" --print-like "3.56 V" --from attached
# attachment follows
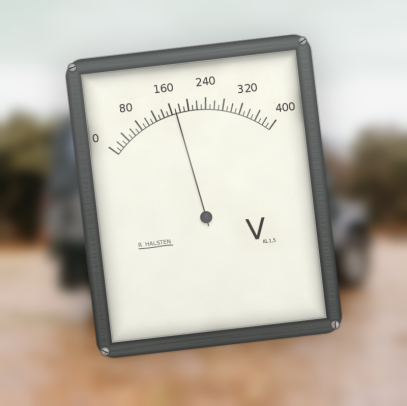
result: 170 V
